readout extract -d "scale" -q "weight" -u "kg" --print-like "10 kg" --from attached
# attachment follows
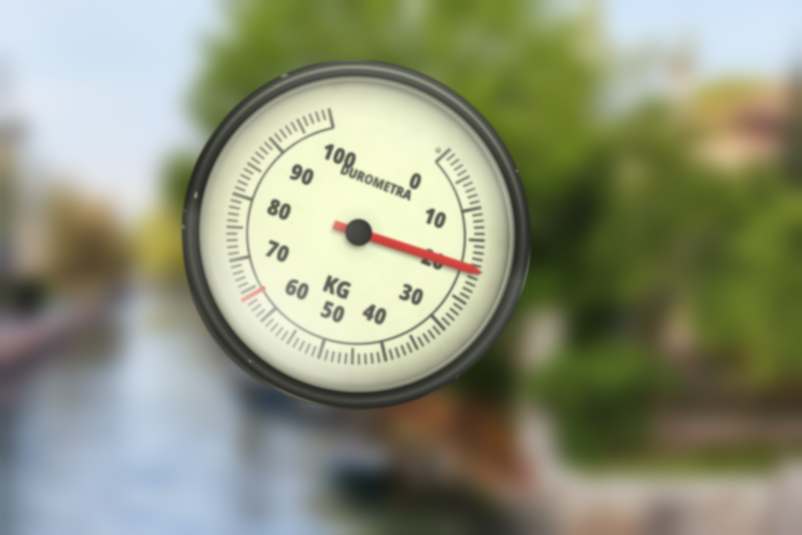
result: 20 kg
